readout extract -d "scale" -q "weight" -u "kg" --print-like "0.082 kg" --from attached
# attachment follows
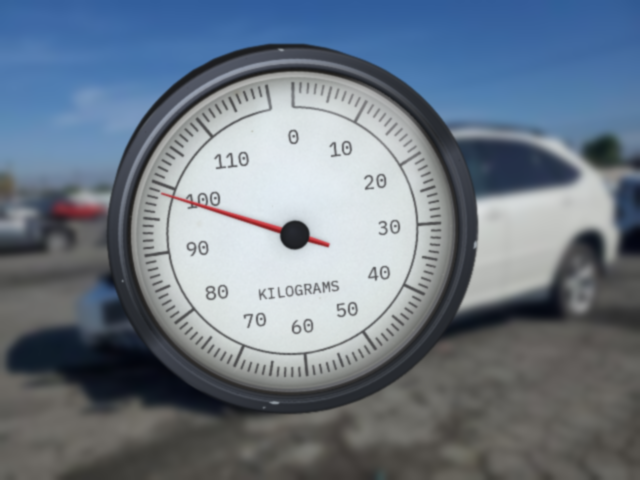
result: 99 kg
